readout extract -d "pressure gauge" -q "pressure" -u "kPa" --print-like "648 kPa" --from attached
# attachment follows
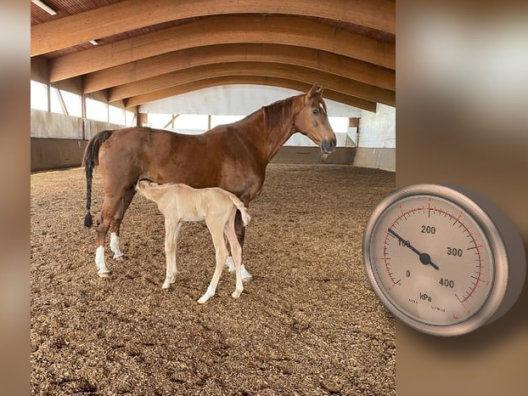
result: 110 kPa
